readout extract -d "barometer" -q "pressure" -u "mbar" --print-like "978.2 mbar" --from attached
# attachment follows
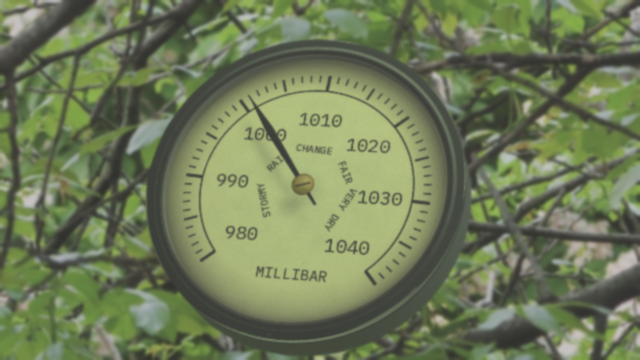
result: 1001 mbar
